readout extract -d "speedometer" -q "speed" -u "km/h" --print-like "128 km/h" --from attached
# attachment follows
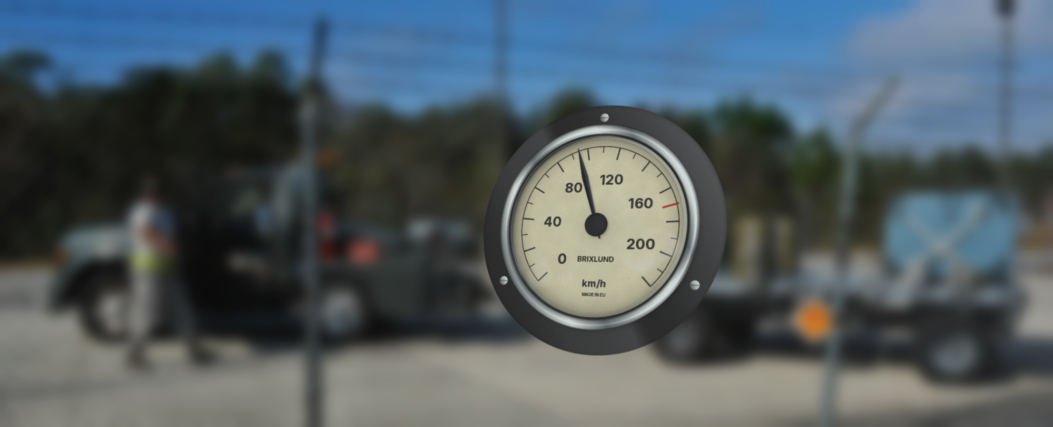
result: 95 km/h
